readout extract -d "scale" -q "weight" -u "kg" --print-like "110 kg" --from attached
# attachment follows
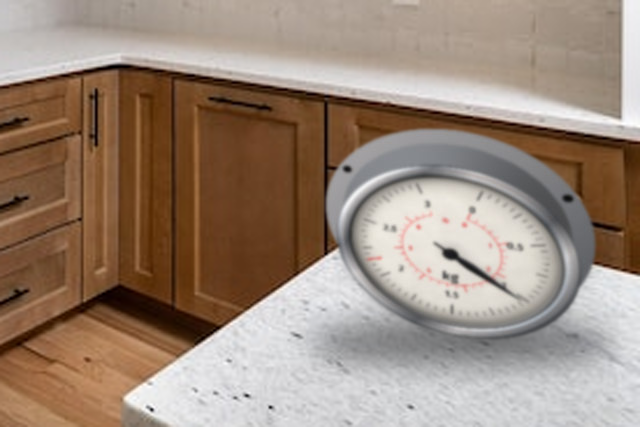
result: 1 kg
